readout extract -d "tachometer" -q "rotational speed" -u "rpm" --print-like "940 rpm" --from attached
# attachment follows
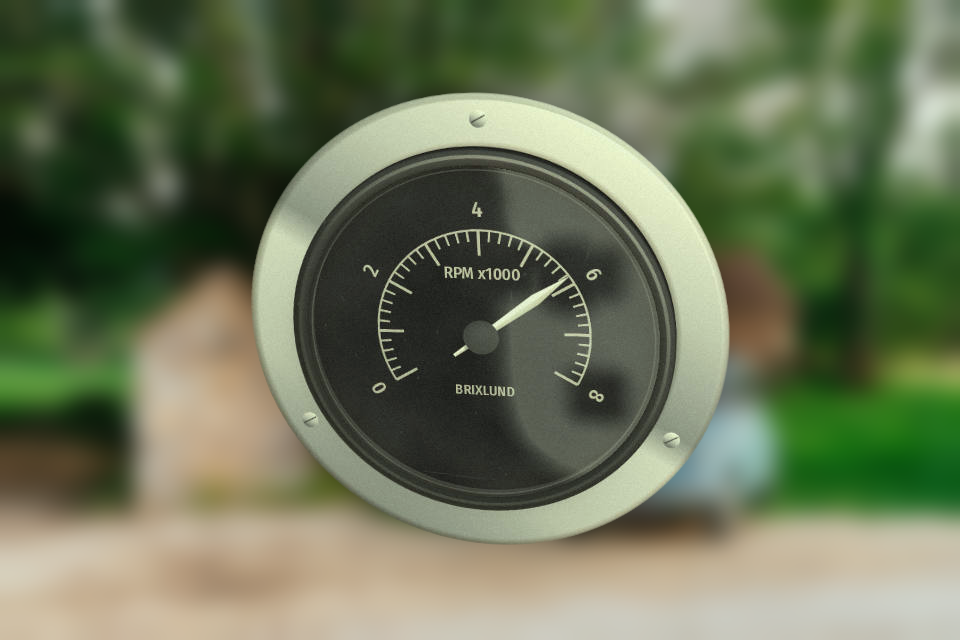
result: 5800 rpm
